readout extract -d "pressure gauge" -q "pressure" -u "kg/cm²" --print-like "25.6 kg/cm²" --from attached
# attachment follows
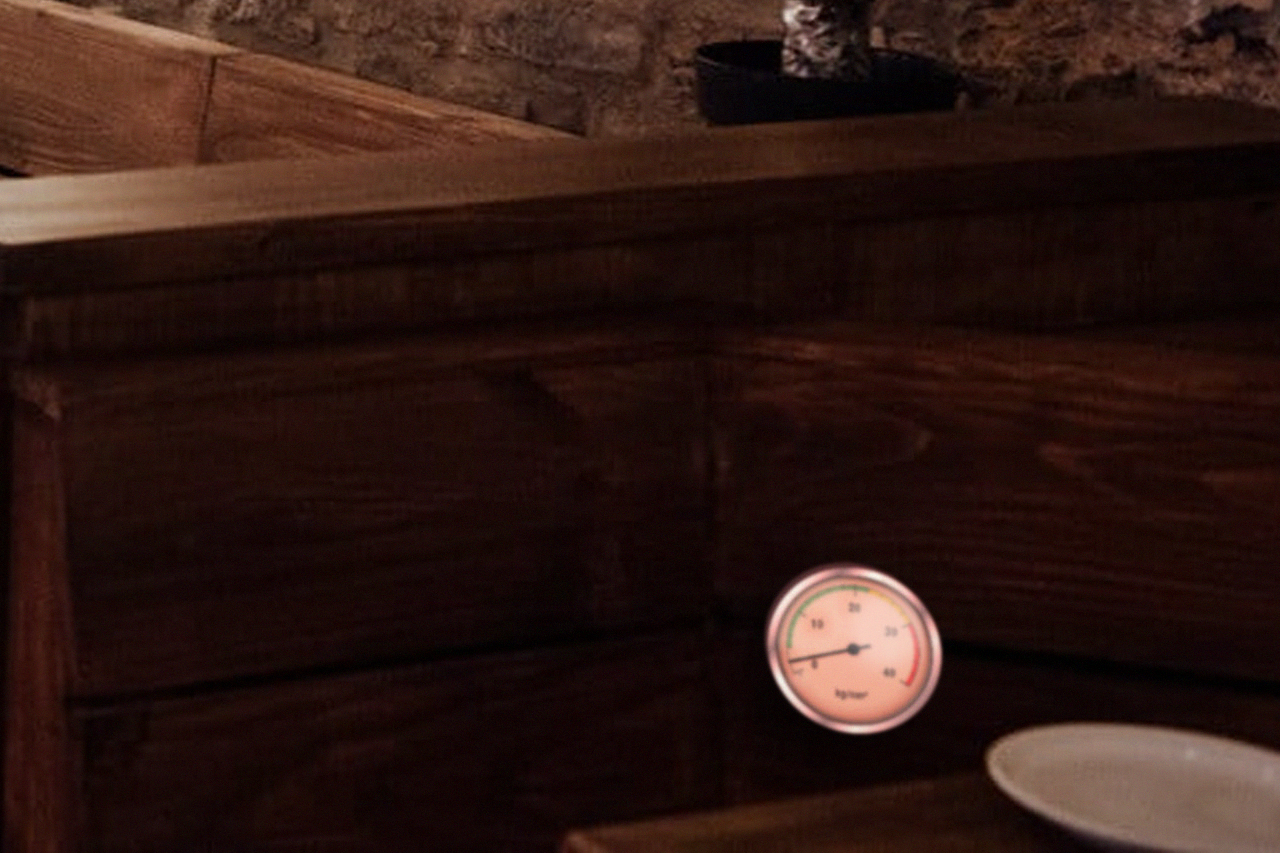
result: 2 kg/cm²
